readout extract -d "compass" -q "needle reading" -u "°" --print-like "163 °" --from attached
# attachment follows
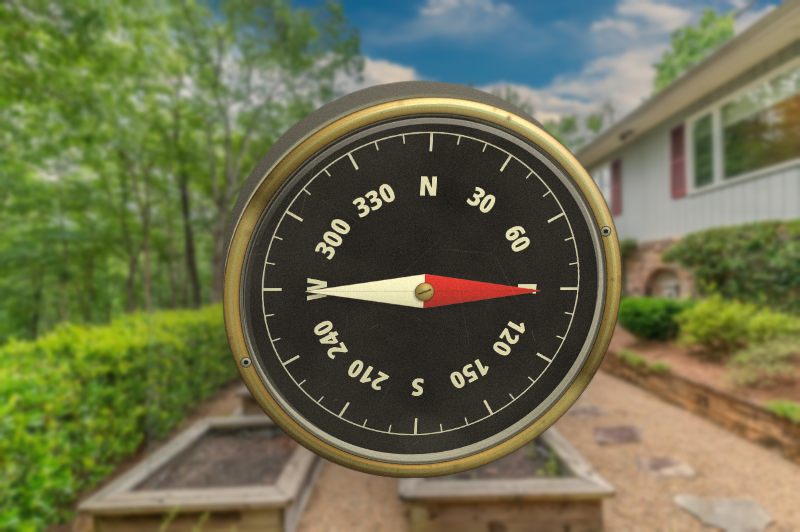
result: 90 °
